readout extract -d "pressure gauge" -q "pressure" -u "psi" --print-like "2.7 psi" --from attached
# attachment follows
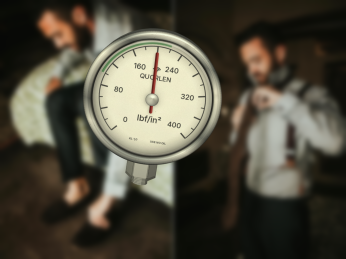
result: 200 psi
